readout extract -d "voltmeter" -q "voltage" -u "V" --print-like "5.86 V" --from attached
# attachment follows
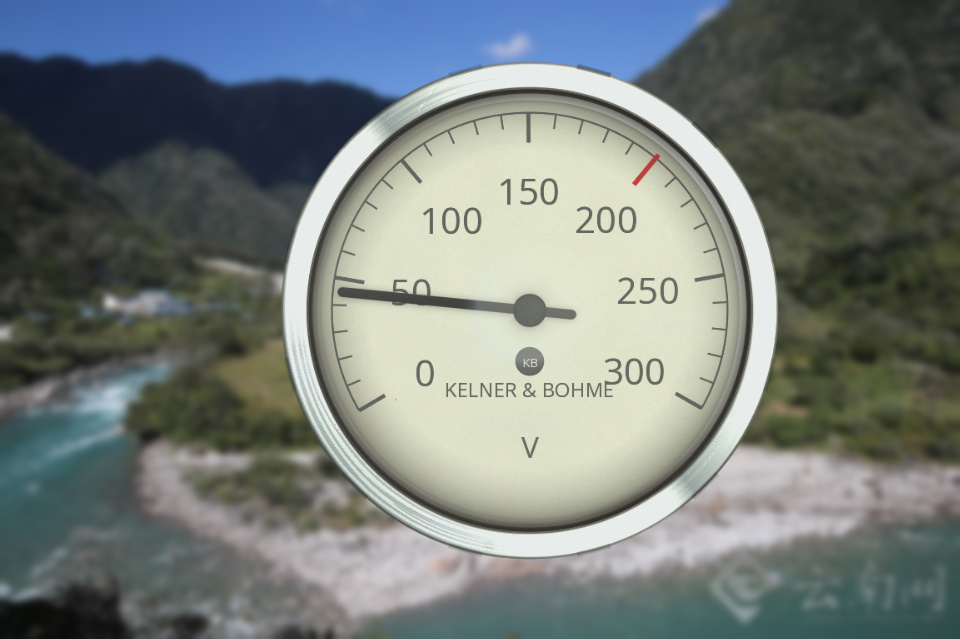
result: 45 V
